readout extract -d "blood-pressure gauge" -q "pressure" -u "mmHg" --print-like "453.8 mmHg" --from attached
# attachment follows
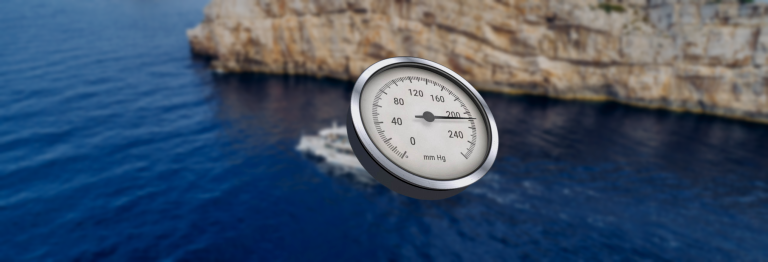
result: 210 mmHg
